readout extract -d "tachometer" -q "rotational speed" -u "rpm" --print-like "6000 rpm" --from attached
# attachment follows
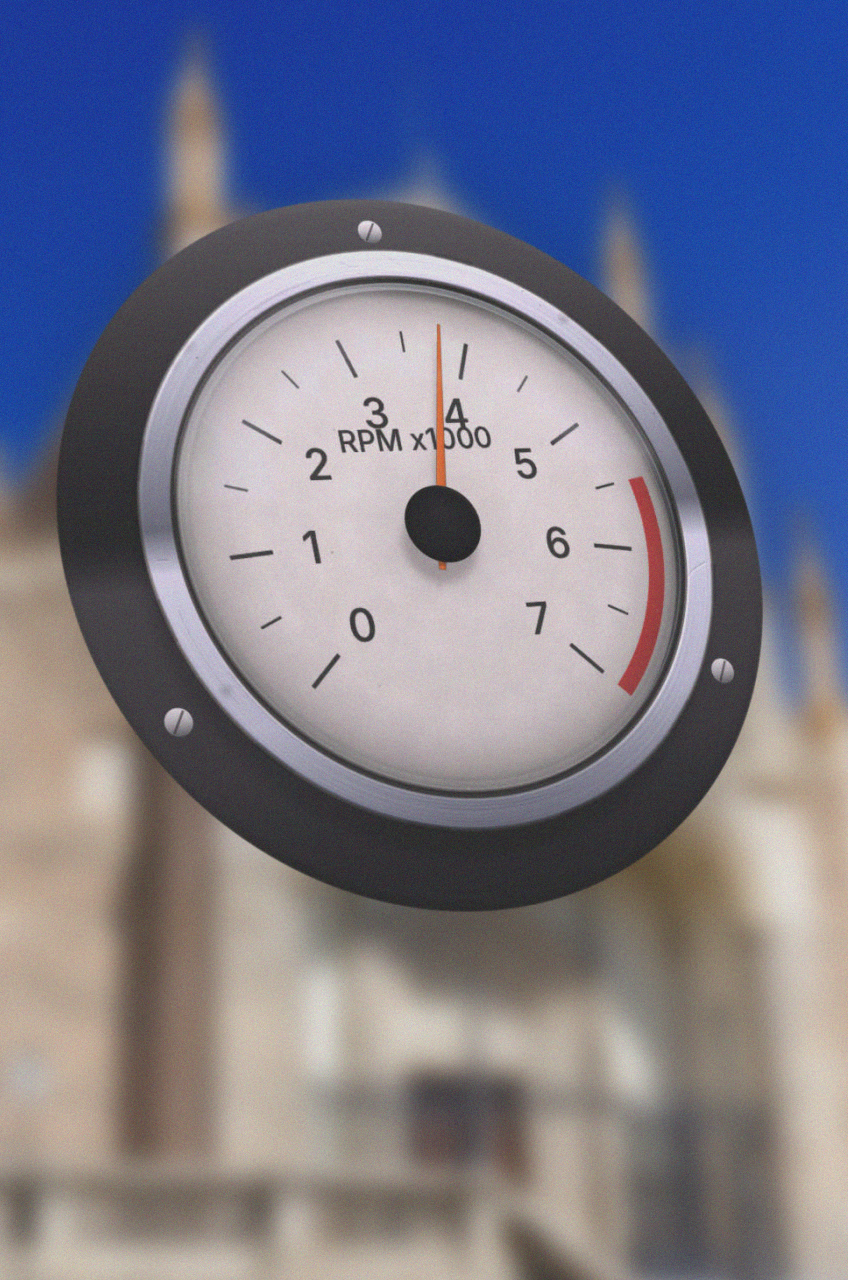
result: 3750 rpm
